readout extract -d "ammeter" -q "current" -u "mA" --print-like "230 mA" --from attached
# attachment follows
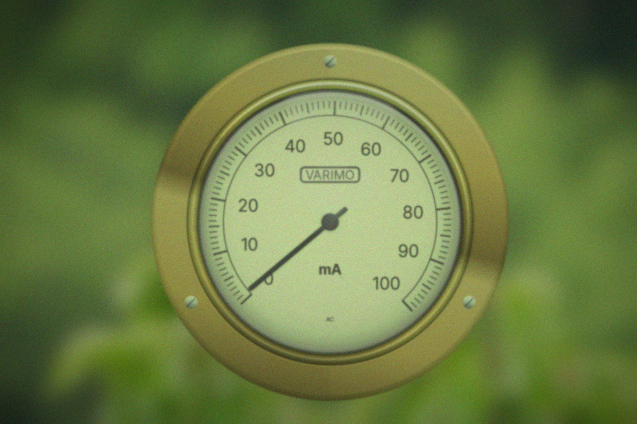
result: 1 mA
